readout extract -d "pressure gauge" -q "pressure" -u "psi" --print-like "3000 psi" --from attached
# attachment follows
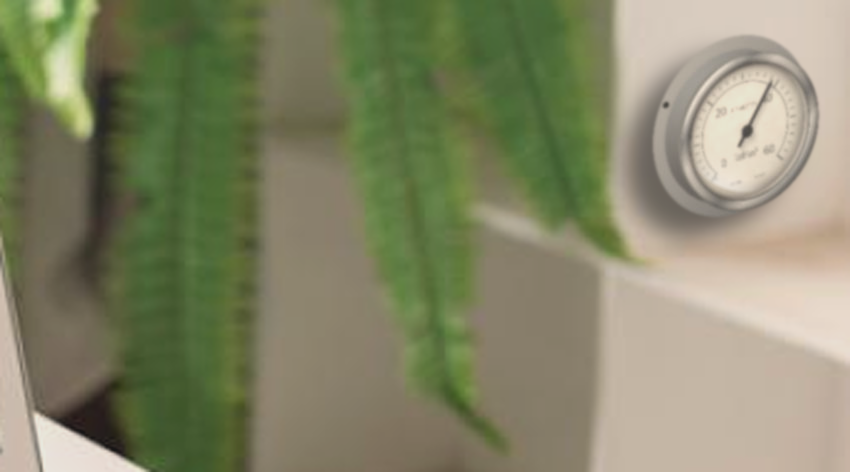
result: 38 psi
